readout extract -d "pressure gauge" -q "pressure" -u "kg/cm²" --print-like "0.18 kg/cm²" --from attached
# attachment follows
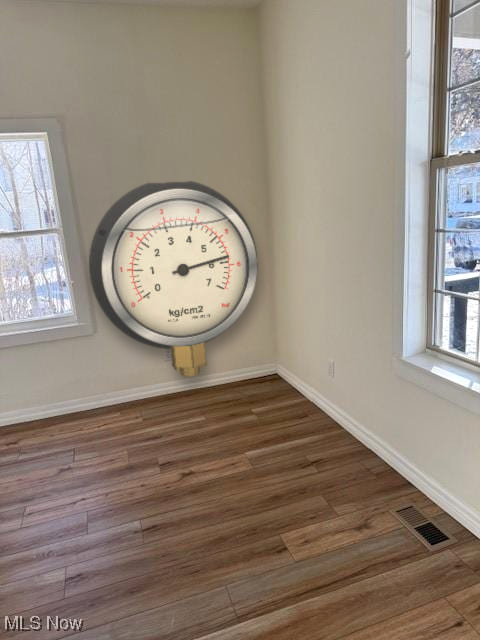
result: 5.8 kg/cm²
